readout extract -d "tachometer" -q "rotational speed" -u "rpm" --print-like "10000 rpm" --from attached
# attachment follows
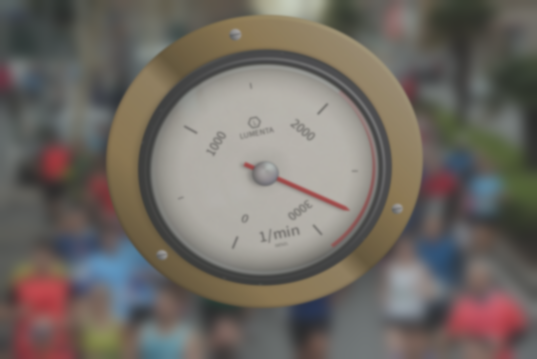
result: 2750 rpm
